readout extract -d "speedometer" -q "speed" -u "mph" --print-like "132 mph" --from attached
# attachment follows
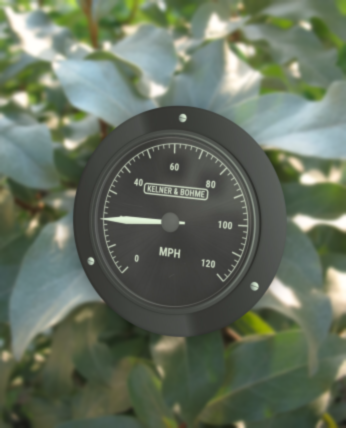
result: 20 mph
